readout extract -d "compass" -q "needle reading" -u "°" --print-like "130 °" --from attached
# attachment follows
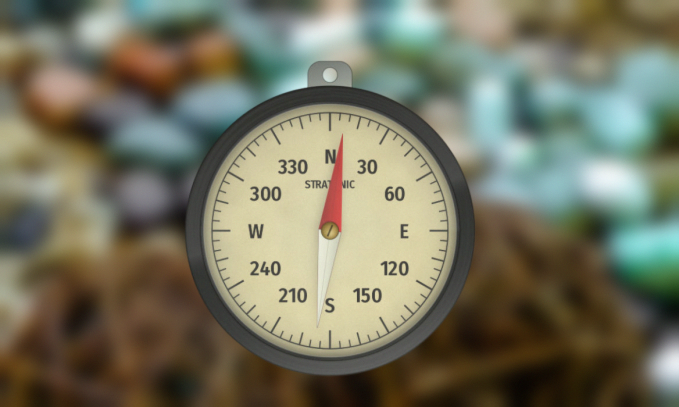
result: 7.5 °
